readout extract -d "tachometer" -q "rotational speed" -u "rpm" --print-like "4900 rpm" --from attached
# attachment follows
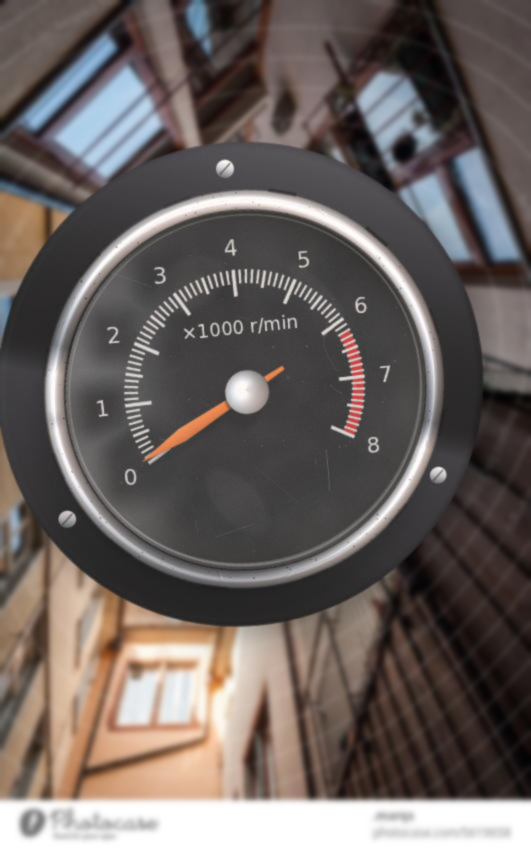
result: 100 rpm
